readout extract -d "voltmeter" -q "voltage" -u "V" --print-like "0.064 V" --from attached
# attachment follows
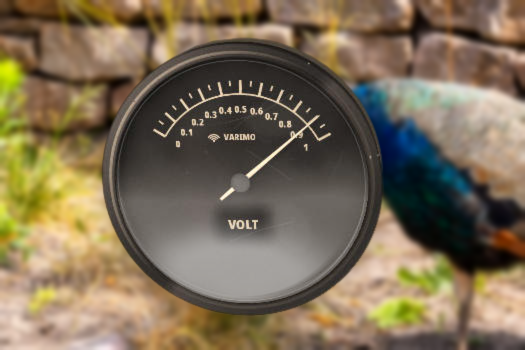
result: 0.9 V
